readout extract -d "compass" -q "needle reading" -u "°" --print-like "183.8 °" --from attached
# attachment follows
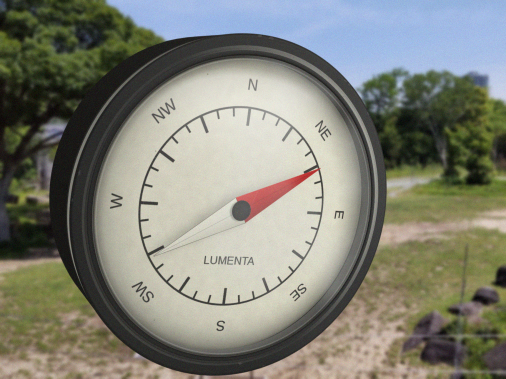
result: 60 °
